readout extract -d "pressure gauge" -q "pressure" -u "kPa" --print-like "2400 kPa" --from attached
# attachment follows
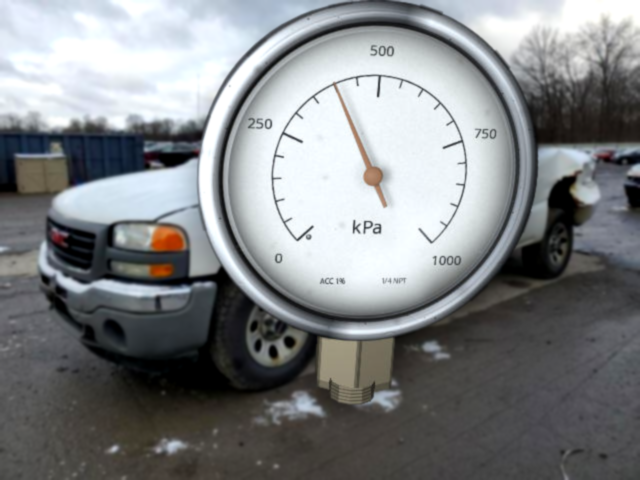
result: 400 kPa
